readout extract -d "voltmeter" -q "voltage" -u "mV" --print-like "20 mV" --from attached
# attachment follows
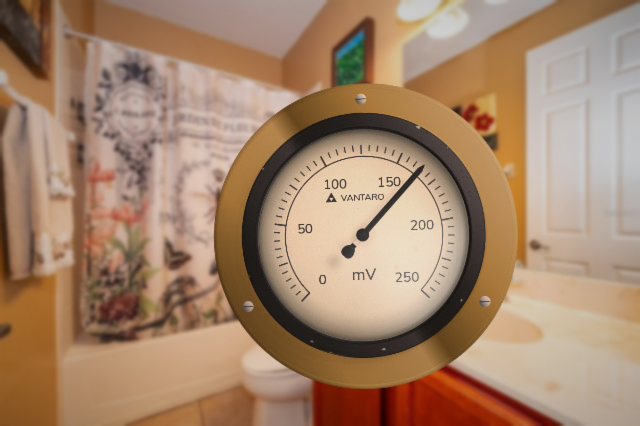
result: 165 mV
